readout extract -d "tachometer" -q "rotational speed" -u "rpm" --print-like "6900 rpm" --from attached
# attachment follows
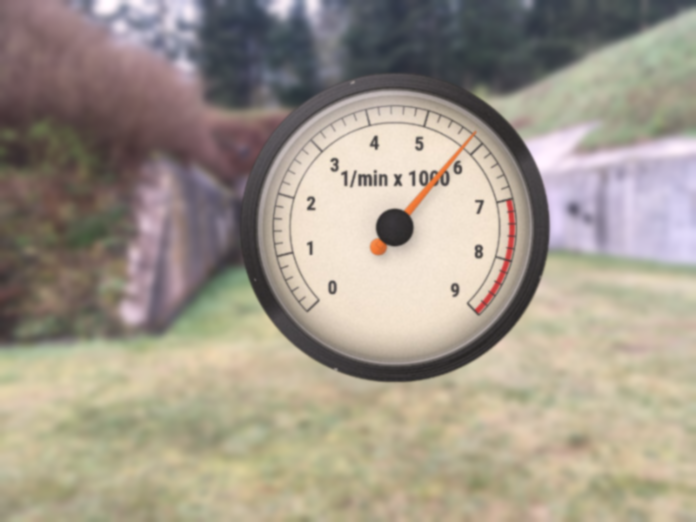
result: 5800 rpm
